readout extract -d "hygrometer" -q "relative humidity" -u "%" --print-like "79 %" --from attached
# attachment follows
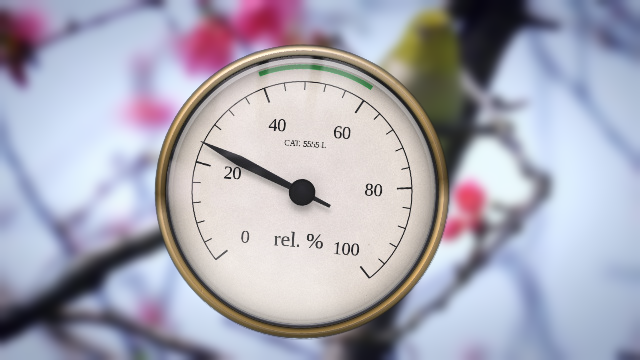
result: 24 %
